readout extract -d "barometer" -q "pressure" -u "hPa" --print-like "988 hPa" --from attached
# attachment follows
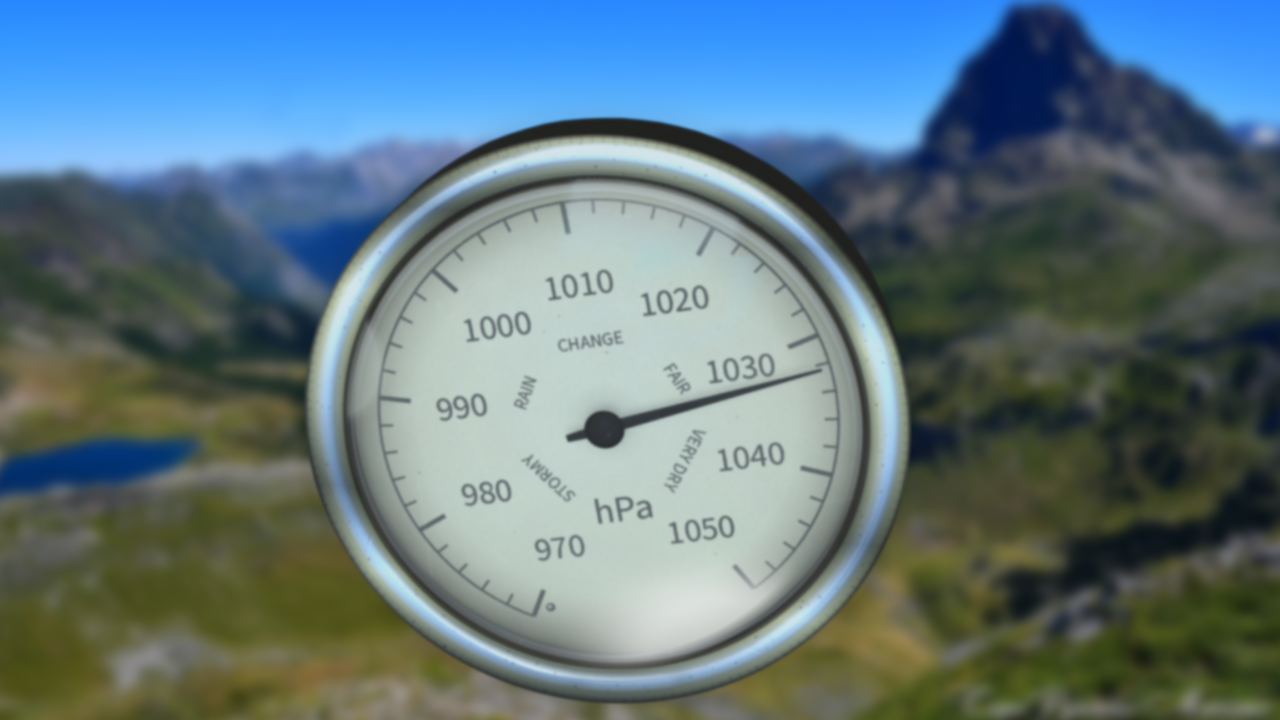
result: 1032 hPa
